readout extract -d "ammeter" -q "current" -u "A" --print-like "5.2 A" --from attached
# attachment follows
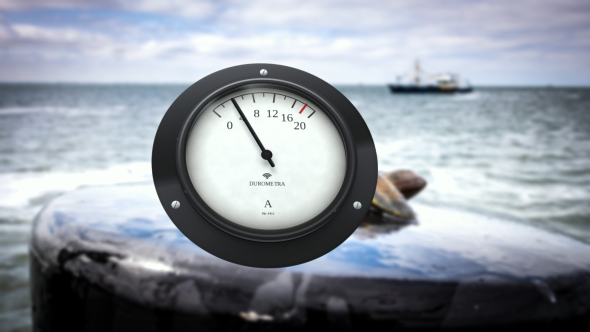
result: 4 A
